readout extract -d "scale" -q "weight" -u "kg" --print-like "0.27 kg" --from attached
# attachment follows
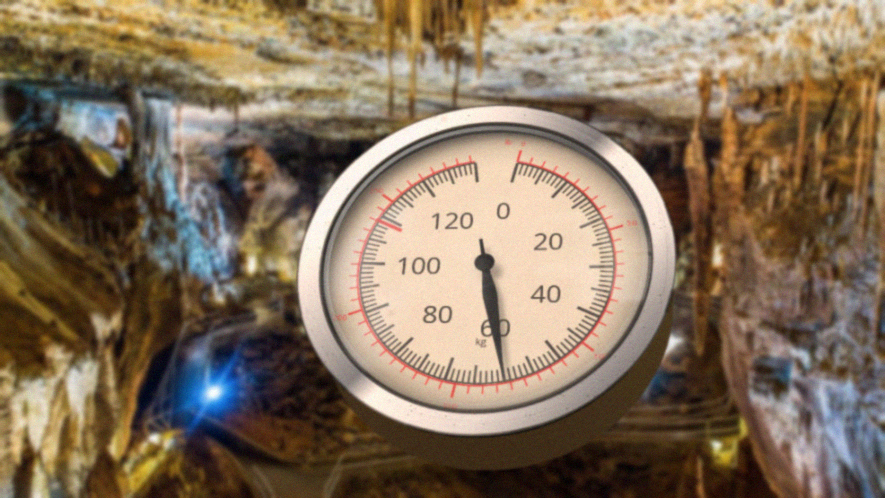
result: 60 kg
